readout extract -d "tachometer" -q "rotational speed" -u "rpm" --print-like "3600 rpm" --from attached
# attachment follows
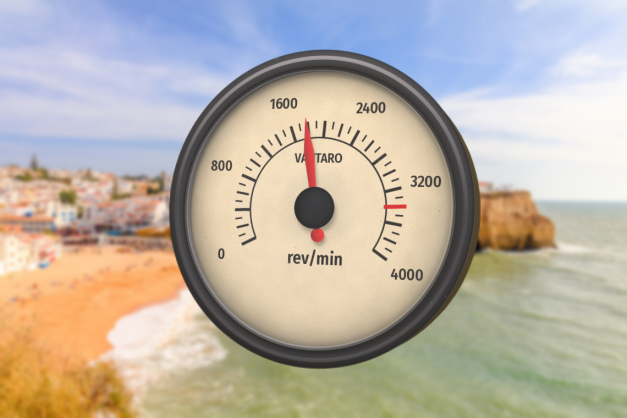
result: 1800 rpm
